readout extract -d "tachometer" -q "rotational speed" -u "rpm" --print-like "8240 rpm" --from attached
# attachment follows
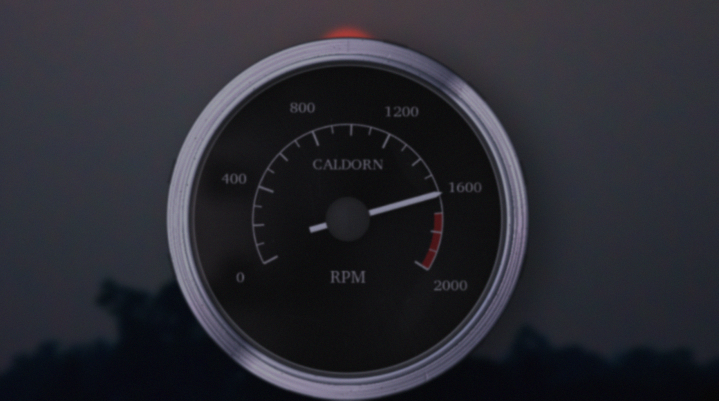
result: 1600 rpm
